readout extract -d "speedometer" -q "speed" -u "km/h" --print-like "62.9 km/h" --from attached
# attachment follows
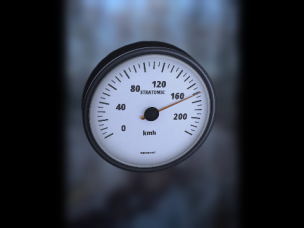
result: 170 km/h
